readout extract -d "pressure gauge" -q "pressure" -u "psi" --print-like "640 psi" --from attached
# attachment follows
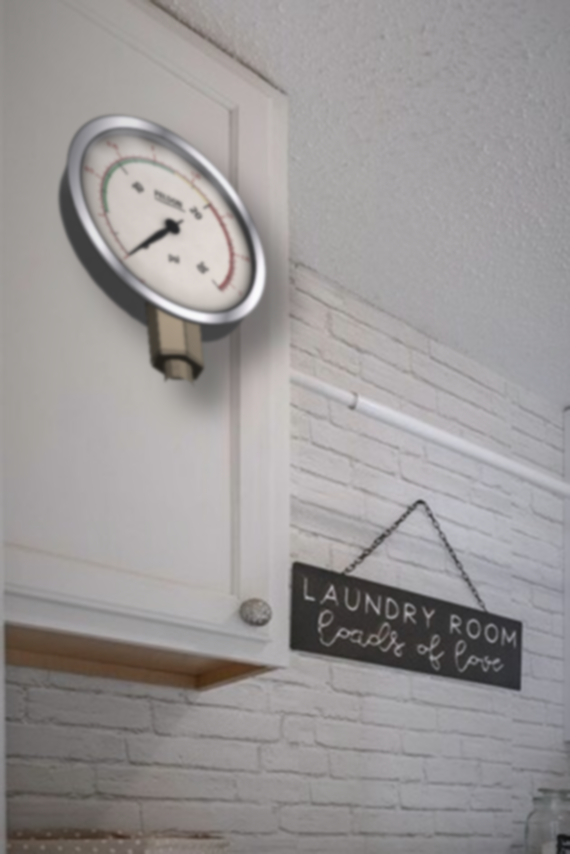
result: 0 psi
